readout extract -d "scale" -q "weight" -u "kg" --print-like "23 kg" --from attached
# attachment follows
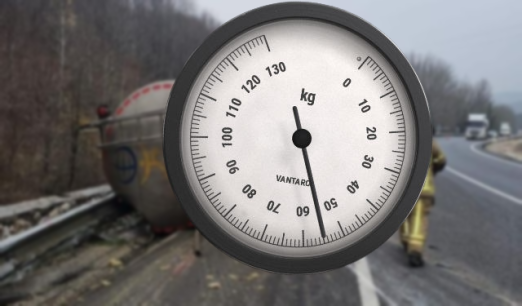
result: 55 kg
